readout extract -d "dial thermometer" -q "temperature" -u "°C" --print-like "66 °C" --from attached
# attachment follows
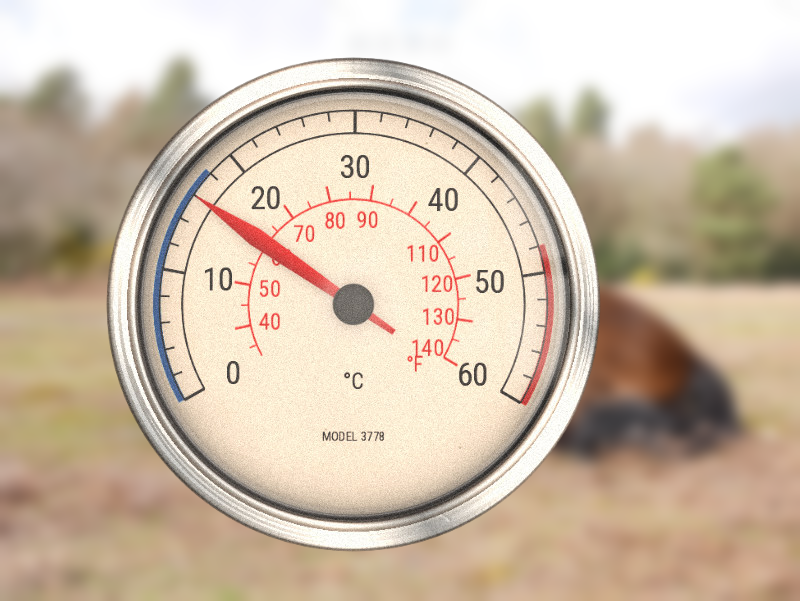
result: 16 °C
